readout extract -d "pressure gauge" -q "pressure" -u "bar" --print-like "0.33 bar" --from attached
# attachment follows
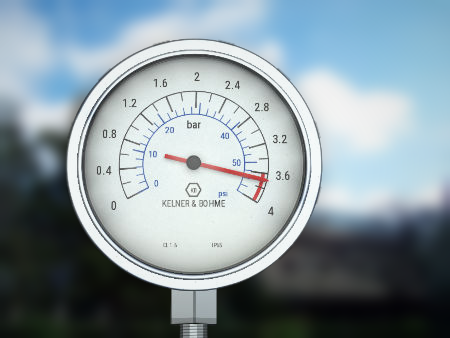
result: 3.7 bar
